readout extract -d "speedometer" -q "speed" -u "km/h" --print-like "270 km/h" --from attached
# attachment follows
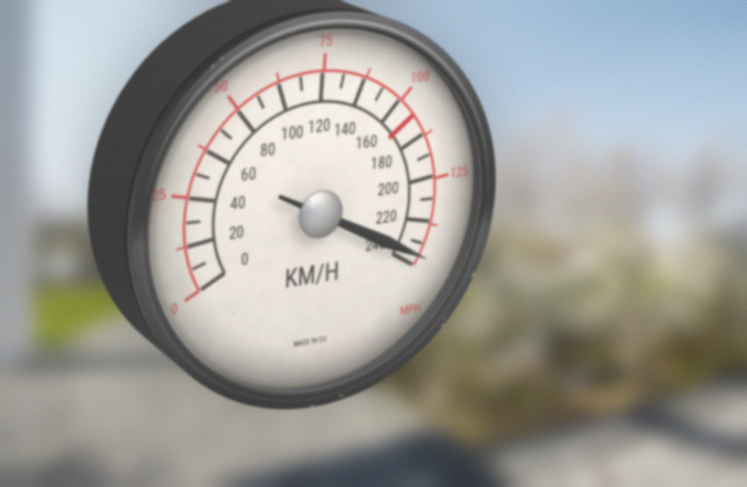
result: 235 km/h
